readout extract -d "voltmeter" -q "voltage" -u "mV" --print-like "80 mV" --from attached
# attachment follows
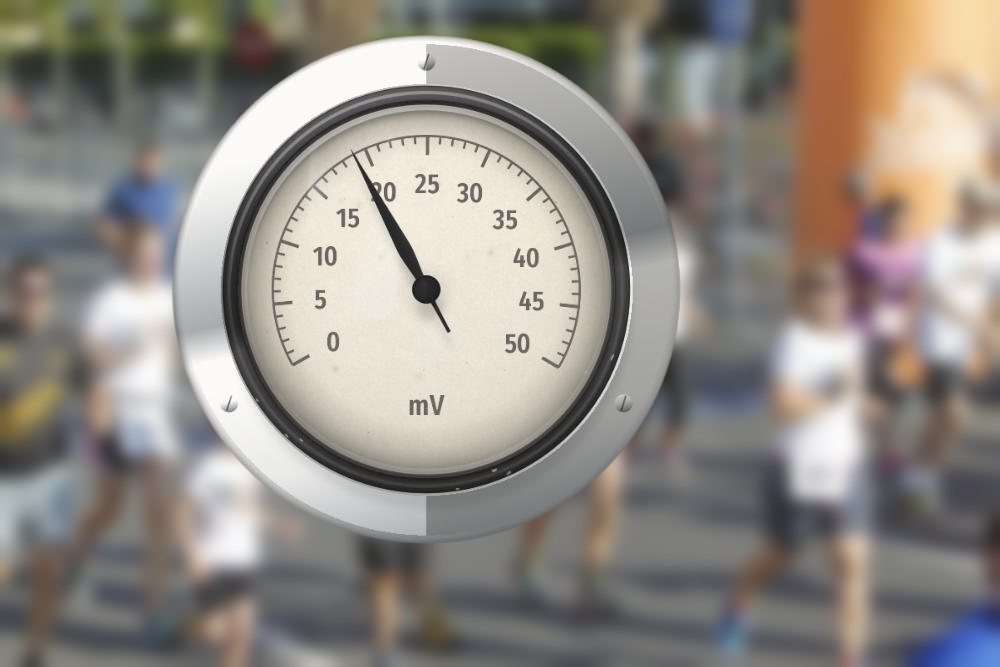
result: 19 mV
